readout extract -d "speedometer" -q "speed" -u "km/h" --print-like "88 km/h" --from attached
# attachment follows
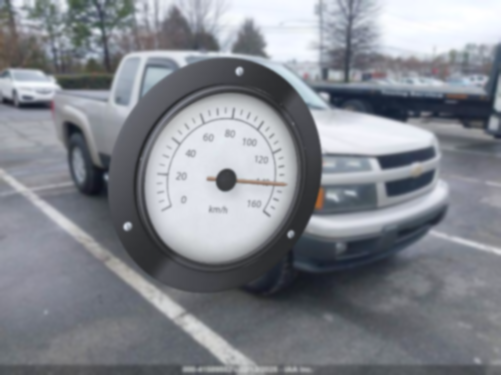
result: 140 km/h
